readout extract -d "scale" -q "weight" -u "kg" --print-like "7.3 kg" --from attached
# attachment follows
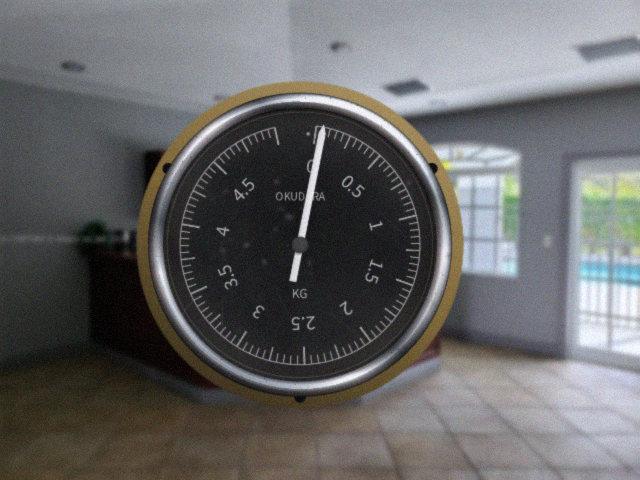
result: 0.05 kg
